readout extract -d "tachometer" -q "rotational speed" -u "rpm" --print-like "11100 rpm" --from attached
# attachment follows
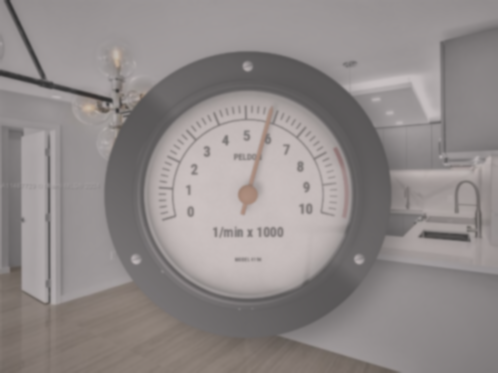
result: 5800 rpm
